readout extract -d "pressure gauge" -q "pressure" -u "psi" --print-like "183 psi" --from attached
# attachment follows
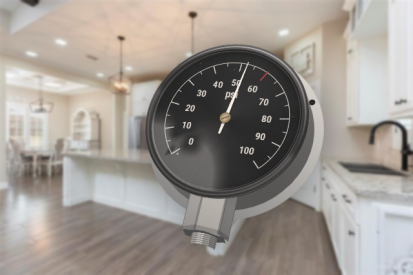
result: 52.5 psi
